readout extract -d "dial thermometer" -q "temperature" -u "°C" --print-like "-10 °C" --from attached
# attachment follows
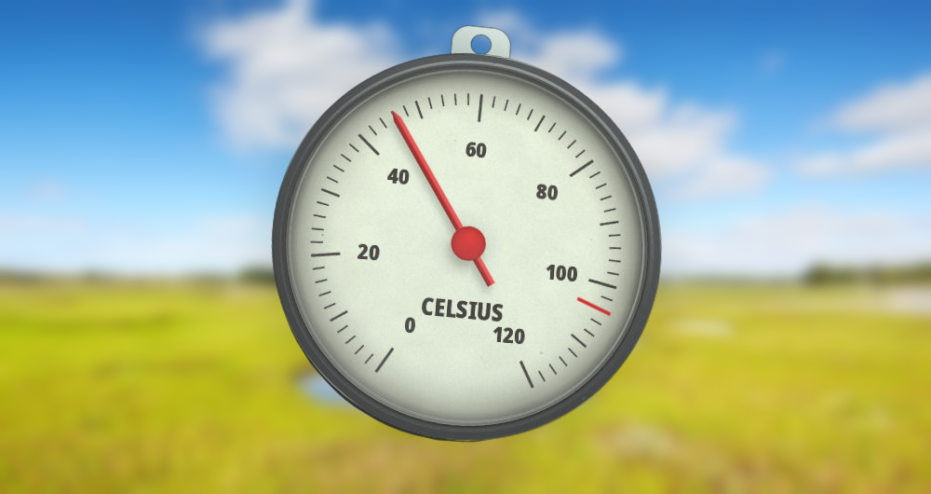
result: 46 °C
